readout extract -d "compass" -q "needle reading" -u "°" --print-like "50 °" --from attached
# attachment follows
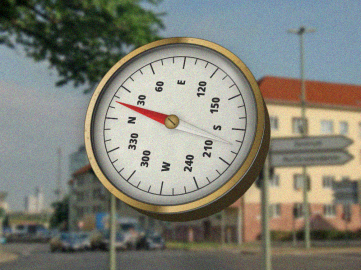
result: 15 °
